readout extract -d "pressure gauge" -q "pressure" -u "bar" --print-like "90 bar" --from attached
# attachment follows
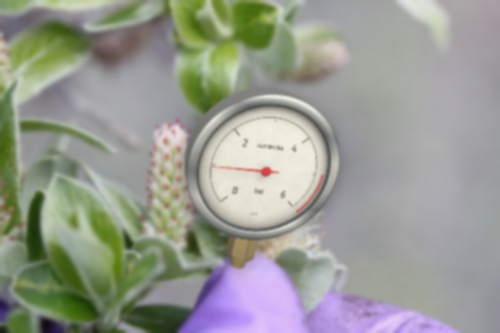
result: 1 bar
